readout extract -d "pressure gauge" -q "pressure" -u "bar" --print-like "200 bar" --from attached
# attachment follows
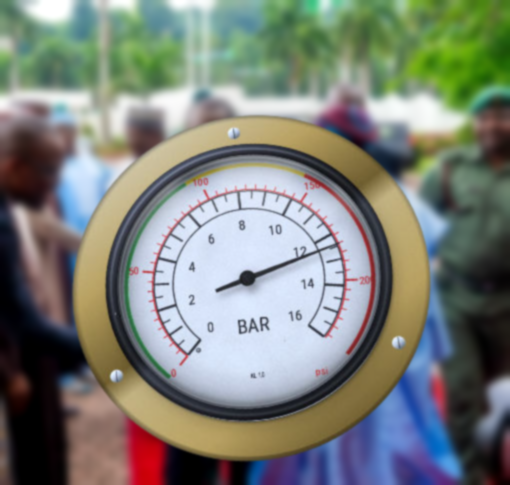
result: 12.5 bar
